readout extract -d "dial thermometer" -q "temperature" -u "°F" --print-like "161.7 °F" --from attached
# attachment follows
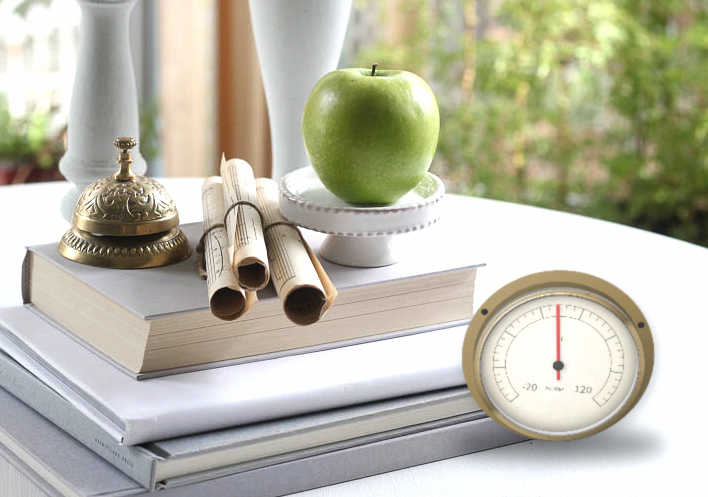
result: 48 °F
